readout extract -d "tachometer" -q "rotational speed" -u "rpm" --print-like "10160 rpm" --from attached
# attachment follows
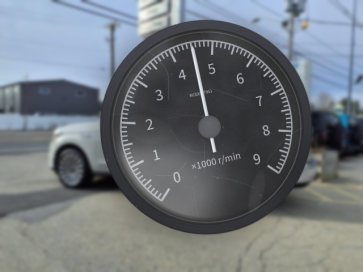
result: 4500 rpm
